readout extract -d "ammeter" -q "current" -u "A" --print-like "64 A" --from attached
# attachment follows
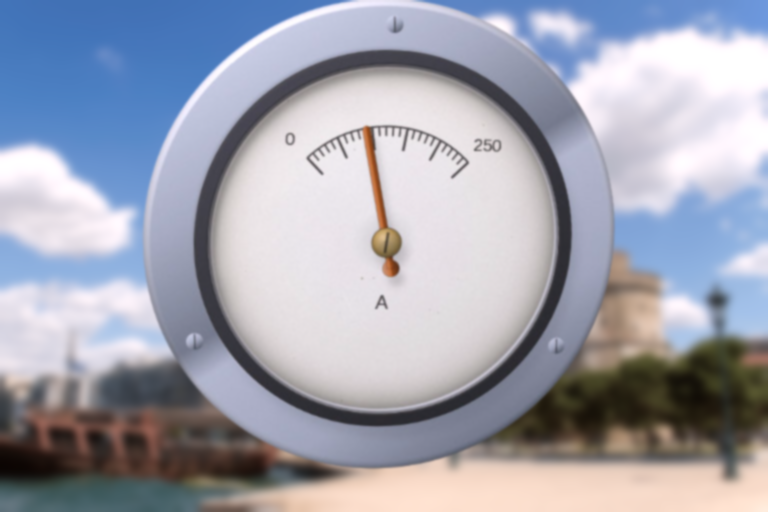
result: 90 A
